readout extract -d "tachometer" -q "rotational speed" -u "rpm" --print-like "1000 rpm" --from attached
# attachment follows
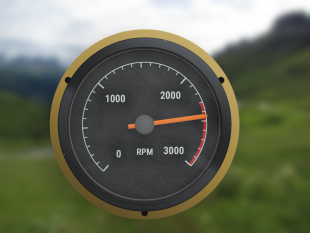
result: 2450 rpm
